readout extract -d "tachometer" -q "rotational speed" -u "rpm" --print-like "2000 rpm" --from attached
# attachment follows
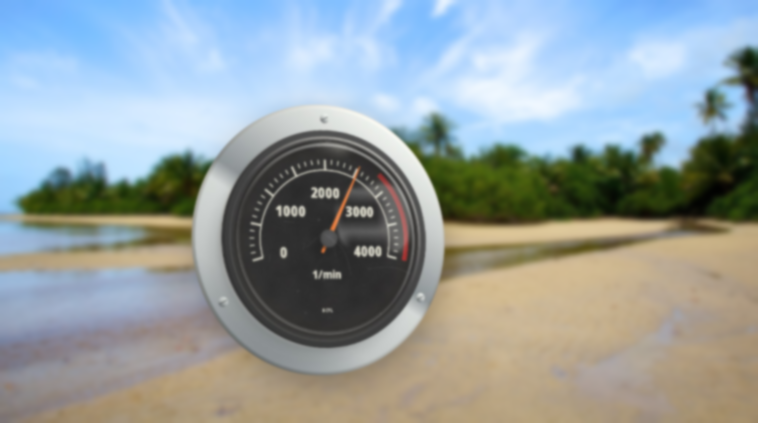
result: 2500 rpm
